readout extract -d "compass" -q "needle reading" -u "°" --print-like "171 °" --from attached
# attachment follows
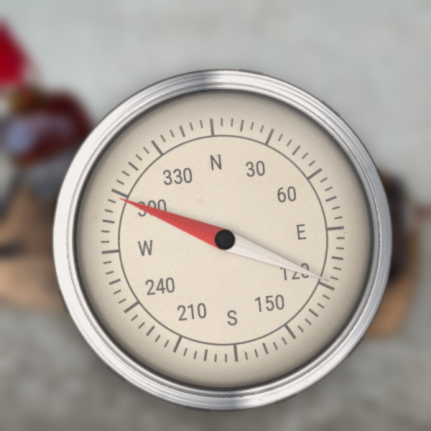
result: 297.5 °
